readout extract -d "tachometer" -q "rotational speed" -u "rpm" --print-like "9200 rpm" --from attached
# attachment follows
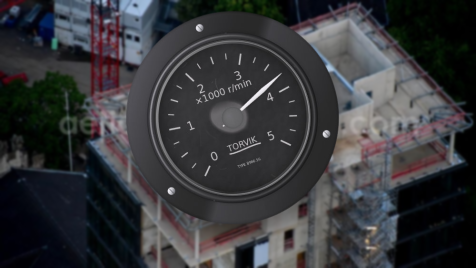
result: 3750 rpm
